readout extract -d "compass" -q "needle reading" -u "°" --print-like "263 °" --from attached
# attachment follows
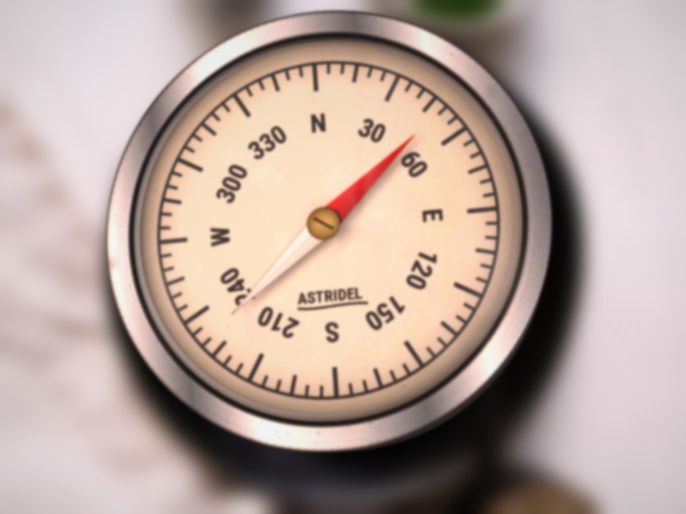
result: 50 °
